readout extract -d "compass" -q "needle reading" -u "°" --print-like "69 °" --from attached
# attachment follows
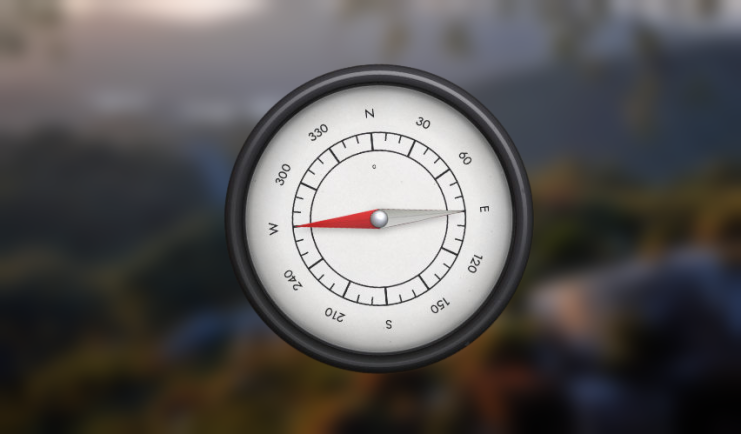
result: 270 °
